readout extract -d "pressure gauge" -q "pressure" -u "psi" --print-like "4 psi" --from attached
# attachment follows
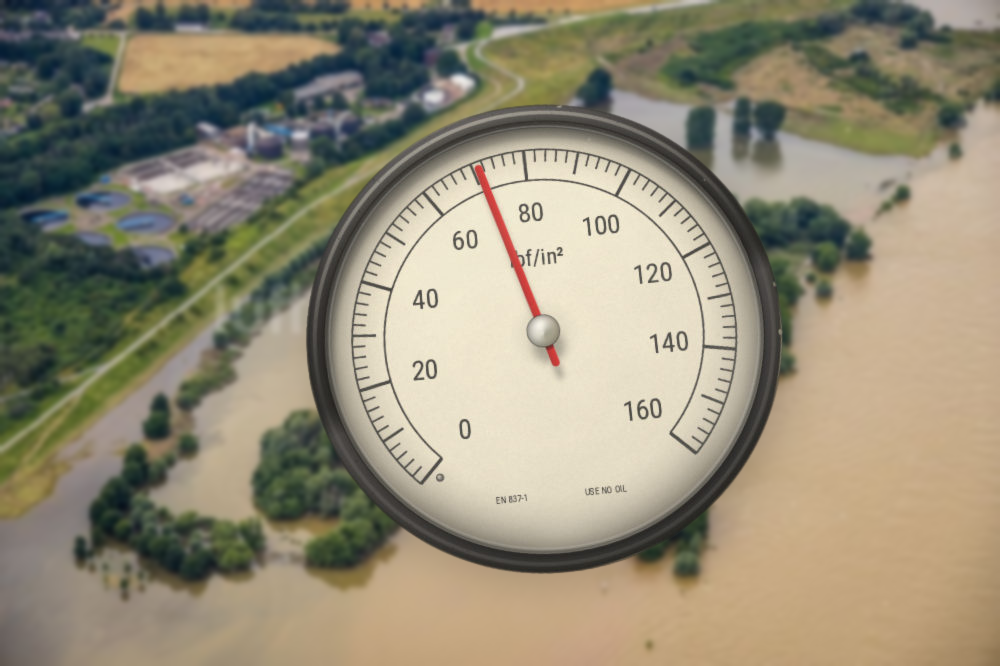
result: 71 psi
